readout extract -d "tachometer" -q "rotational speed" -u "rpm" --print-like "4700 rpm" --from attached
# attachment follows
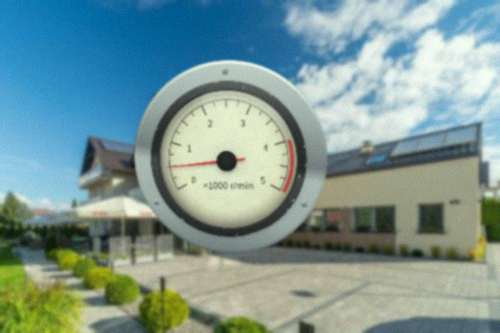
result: 500 rpm
